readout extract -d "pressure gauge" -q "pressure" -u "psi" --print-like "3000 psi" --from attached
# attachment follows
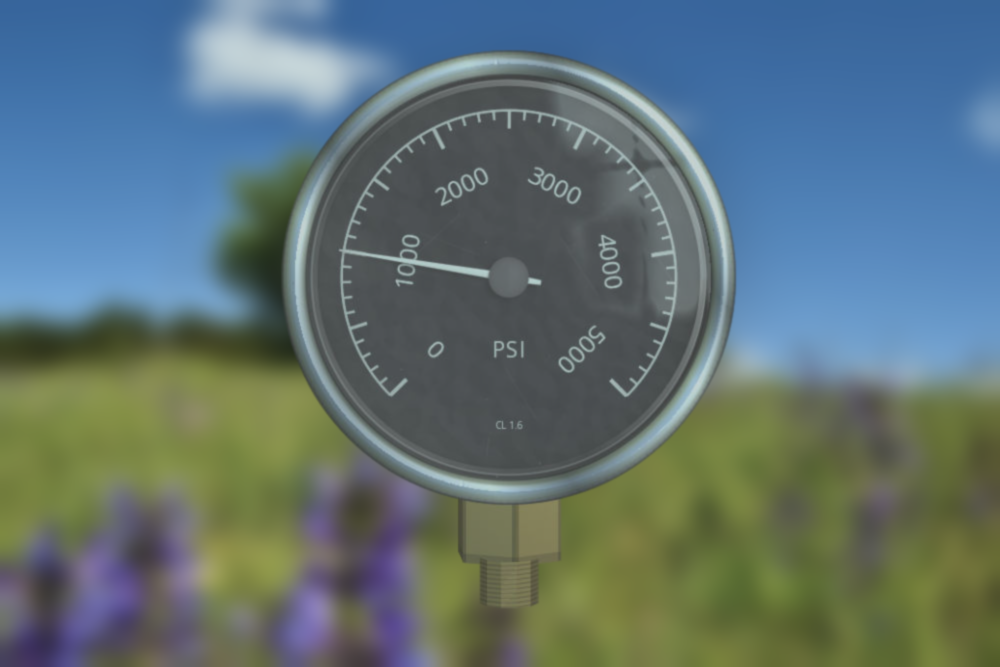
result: 1000 psi
